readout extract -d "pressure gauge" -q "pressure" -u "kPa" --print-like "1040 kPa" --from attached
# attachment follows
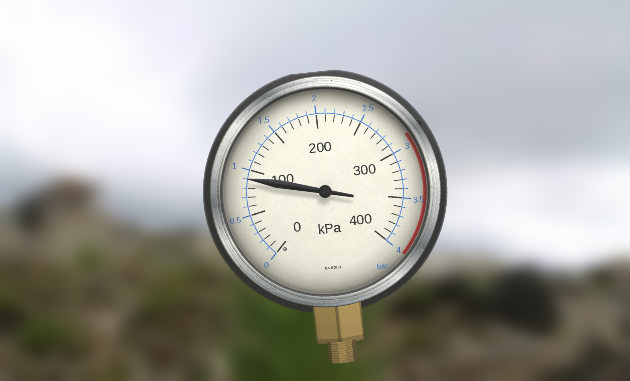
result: 90 kPa
